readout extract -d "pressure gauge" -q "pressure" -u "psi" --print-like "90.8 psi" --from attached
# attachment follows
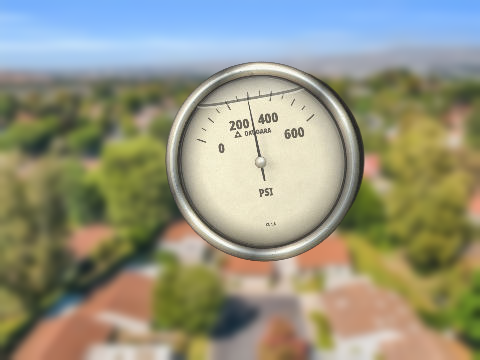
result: 300 psi
